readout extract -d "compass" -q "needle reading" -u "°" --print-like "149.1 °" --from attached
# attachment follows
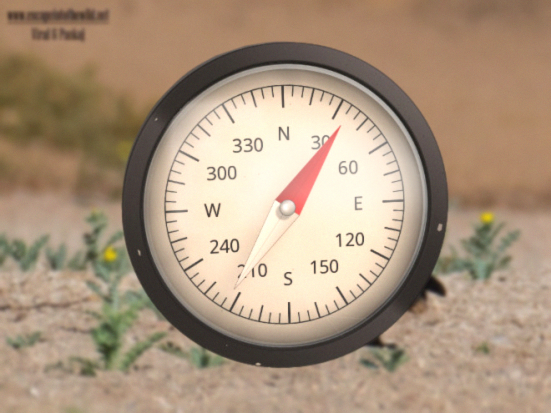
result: 35 °
